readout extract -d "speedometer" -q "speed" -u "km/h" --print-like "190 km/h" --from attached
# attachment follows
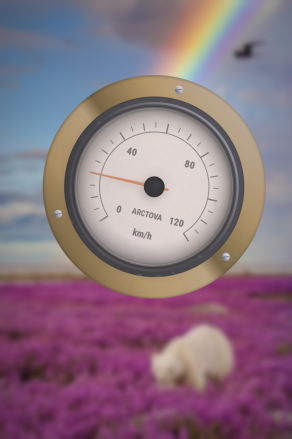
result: 20 km/h
